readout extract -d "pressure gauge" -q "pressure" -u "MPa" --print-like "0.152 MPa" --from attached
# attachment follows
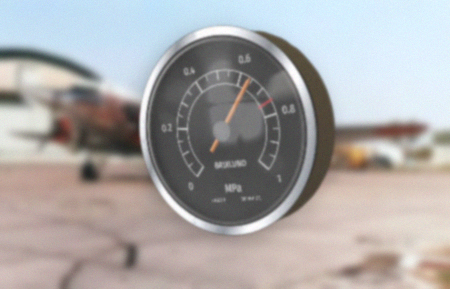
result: 0.65 MPa
